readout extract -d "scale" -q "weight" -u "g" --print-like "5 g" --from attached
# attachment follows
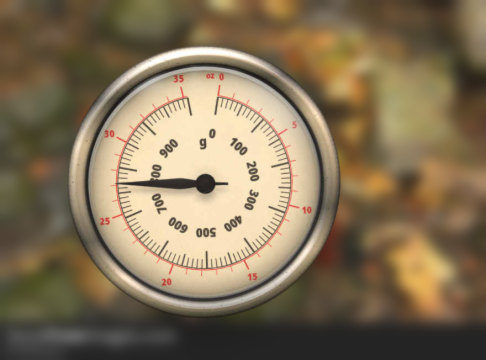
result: 770 g
